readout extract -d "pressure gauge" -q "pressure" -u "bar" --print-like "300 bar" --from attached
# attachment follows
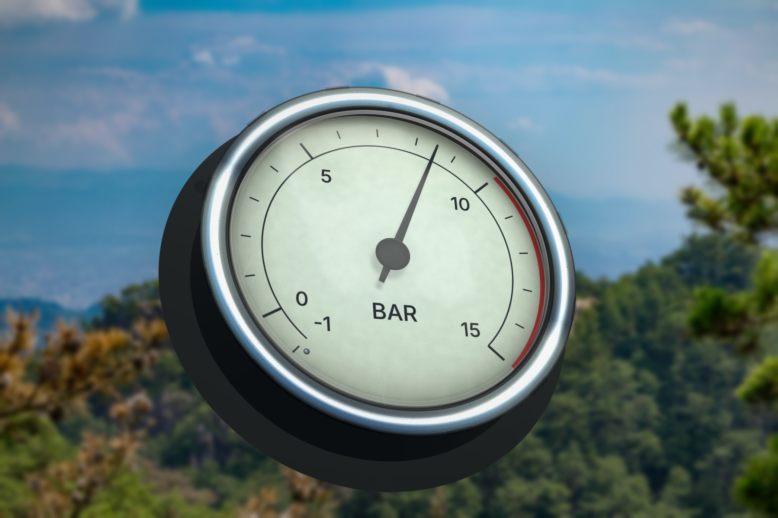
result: 8.5 bar
